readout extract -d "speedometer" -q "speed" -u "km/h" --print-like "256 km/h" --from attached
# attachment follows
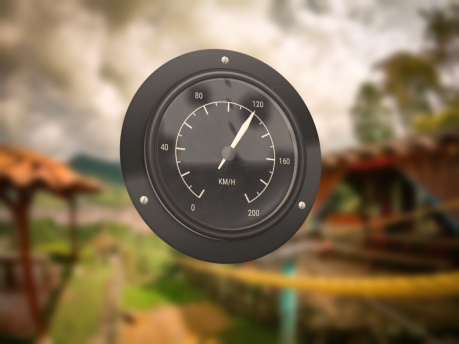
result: 120 km/h
